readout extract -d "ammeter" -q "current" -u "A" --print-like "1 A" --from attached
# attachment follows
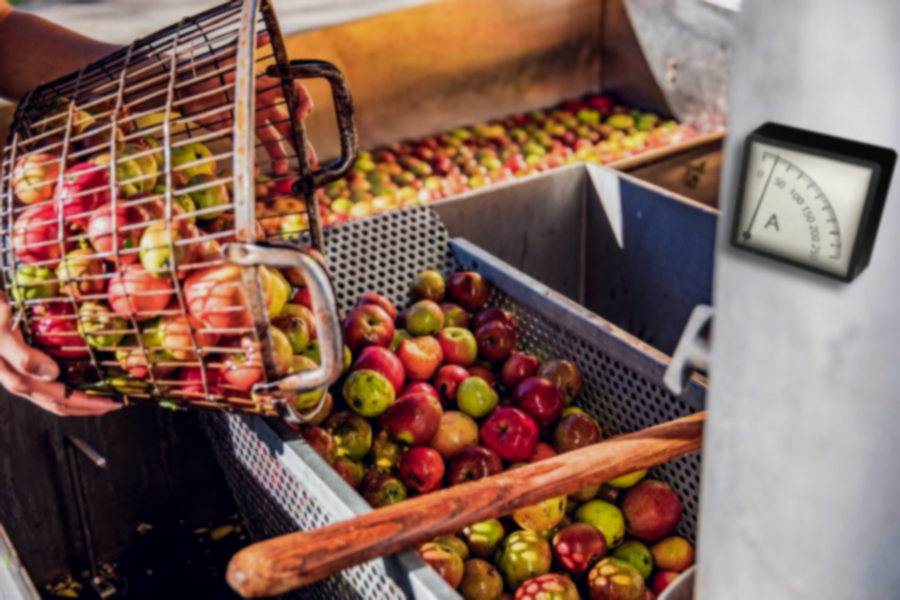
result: 25 A
